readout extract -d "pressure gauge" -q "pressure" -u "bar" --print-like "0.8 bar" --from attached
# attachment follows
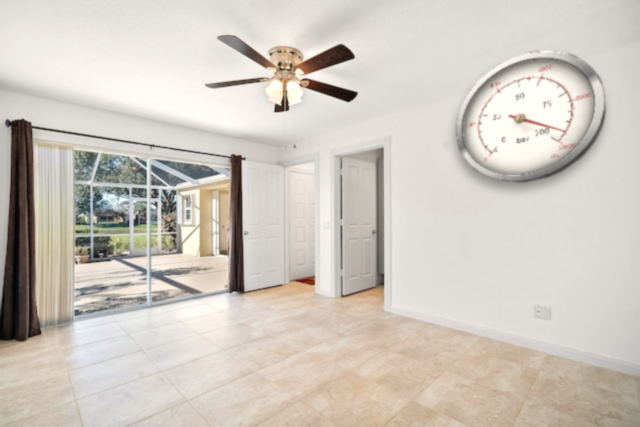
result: 95 bar
